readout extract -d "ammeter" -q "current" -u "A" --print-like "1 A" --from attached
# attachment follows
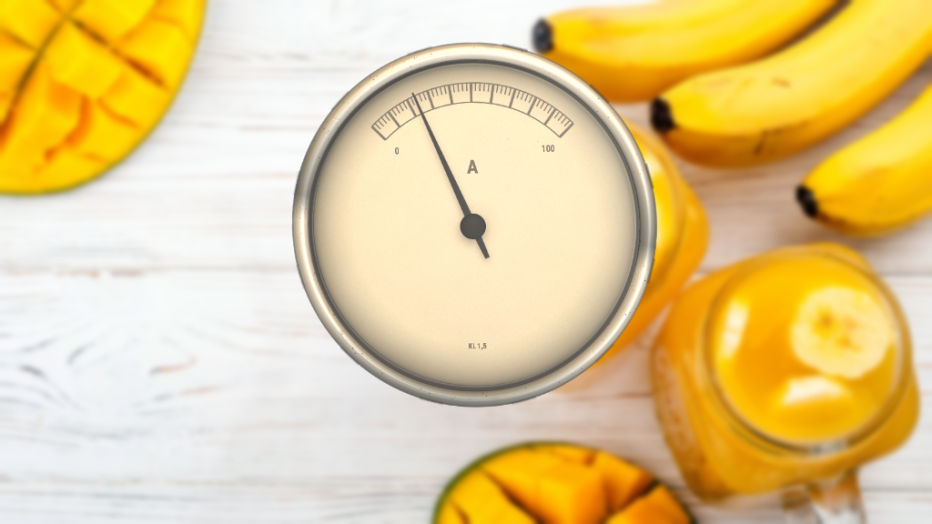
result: 24 A
